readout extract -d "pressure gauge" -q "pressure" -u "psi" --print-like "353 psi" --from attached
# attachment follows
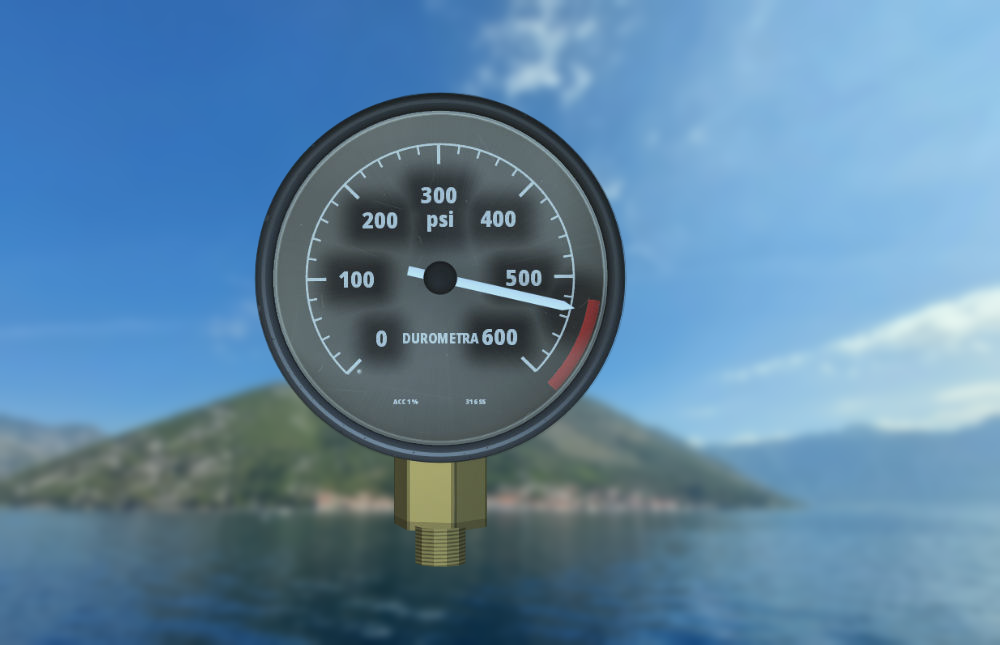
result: 530 psi
